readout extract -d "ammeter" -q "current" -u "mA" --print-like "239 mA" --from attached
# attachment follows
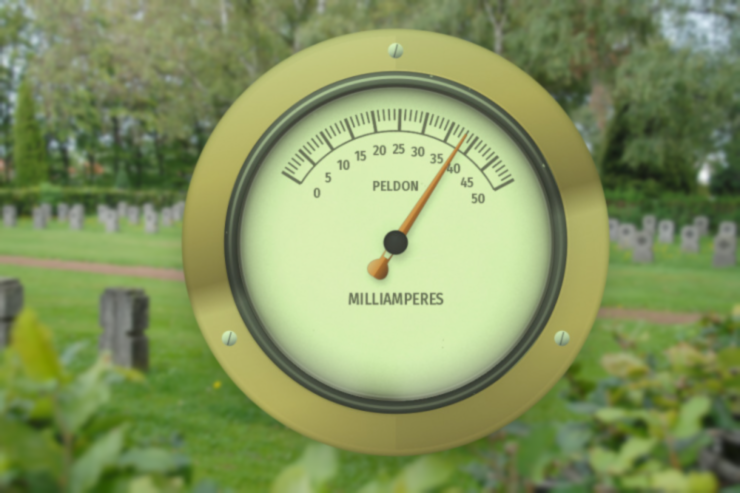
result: 38 mA
